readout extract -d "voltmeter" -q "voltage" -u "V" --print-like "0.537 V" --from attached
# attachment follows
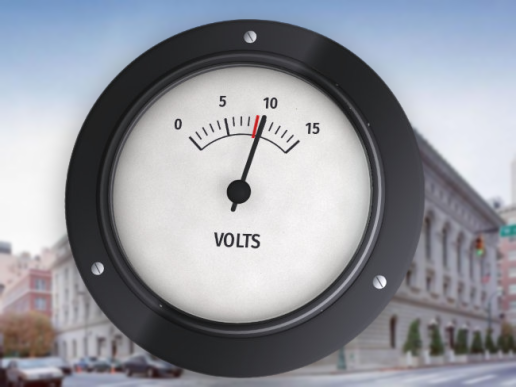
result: 10 V
